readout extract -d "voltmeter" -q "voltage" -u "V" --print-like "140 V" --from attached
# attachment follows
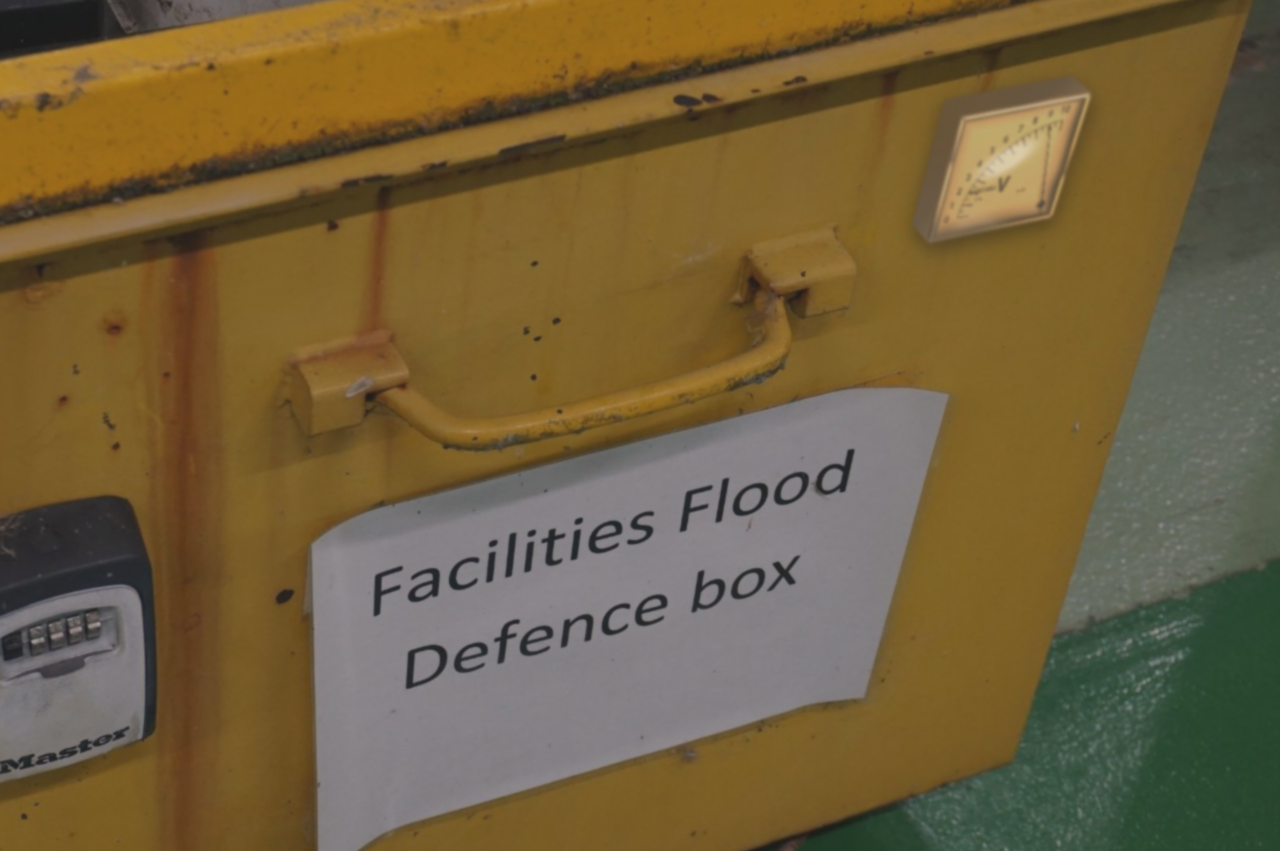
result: 9 V
